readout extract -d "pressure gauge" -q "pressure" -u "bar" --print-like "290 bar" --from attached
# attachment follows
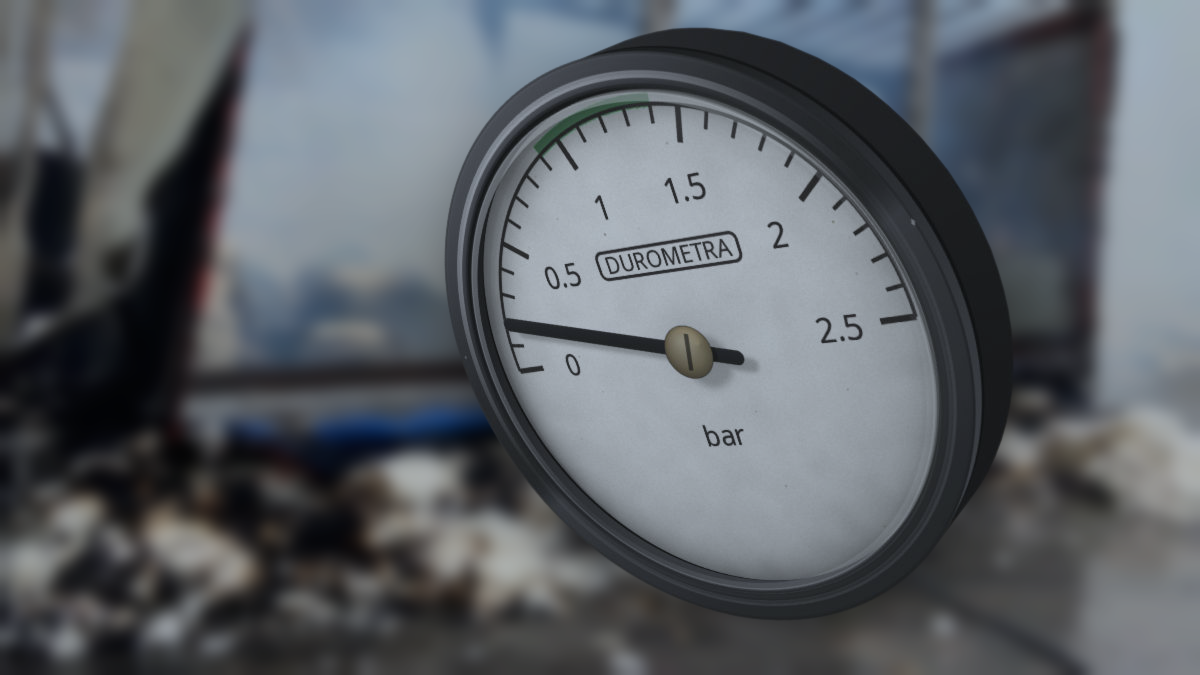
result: 0.2 bar
